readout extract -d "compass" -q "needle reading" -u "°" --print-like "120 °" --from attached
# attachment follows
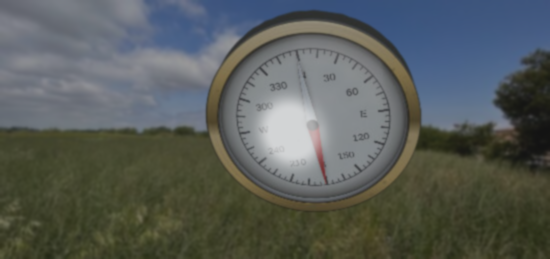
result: 180 °
